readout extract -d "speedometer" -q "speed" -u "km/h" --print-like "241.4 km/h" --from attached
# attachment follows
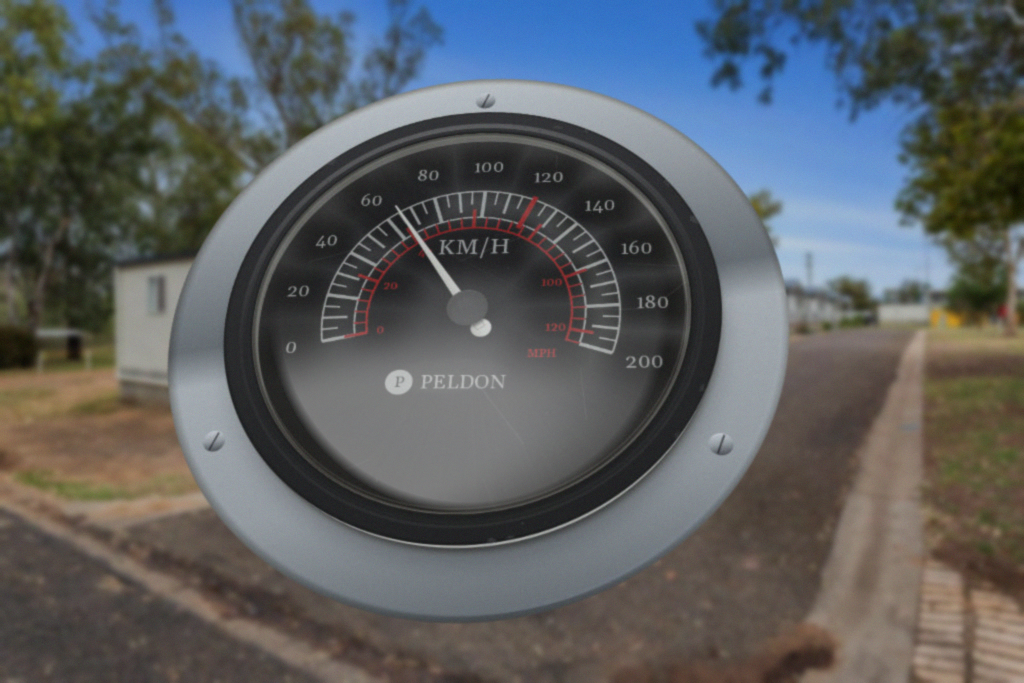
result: 65 km/h
